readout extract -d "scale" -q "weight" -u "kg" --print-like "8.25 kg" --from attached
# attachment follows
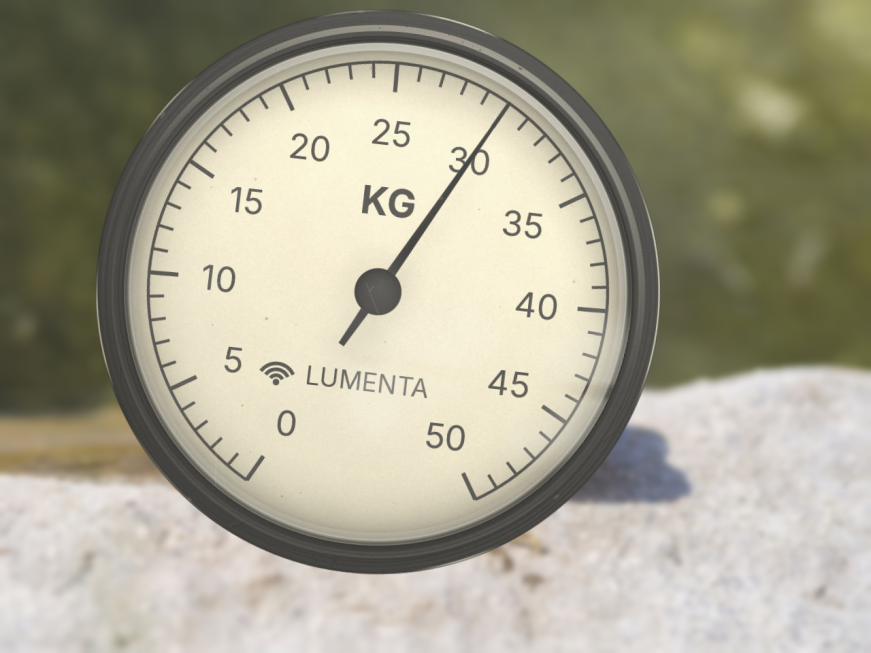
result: 30 kg
